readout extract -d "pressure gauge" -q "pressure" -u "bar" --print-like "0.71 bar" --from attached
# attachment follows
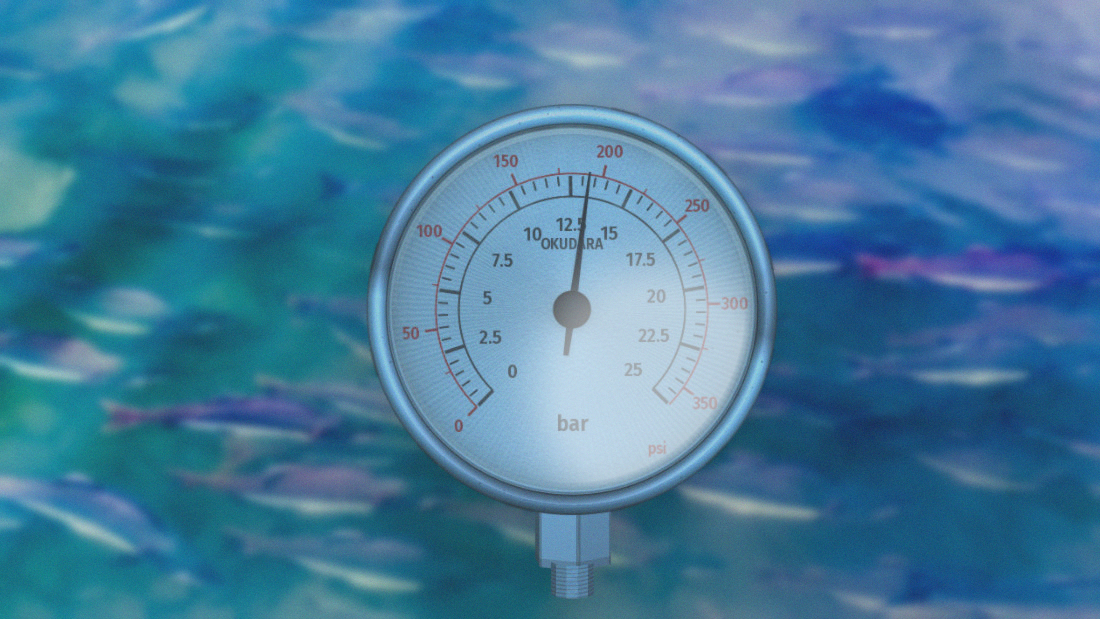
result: 13.25 bar
